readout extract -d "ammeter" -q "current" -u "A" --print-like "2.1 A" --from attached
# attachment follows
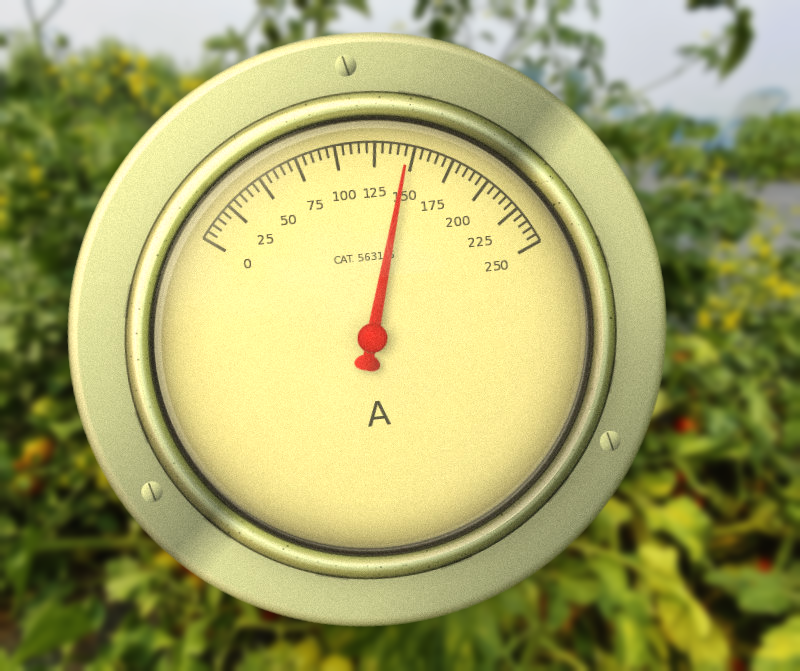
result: 145 A
